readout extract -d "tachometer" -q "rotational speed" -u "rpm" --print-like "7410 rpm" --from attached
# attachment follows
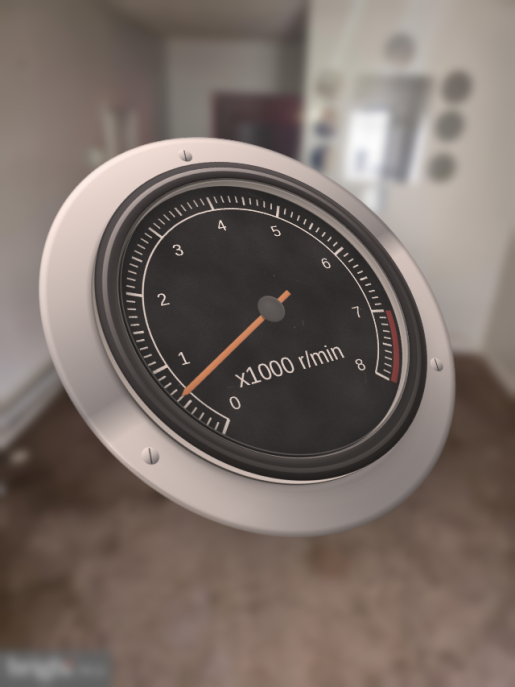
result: 600 rpm
